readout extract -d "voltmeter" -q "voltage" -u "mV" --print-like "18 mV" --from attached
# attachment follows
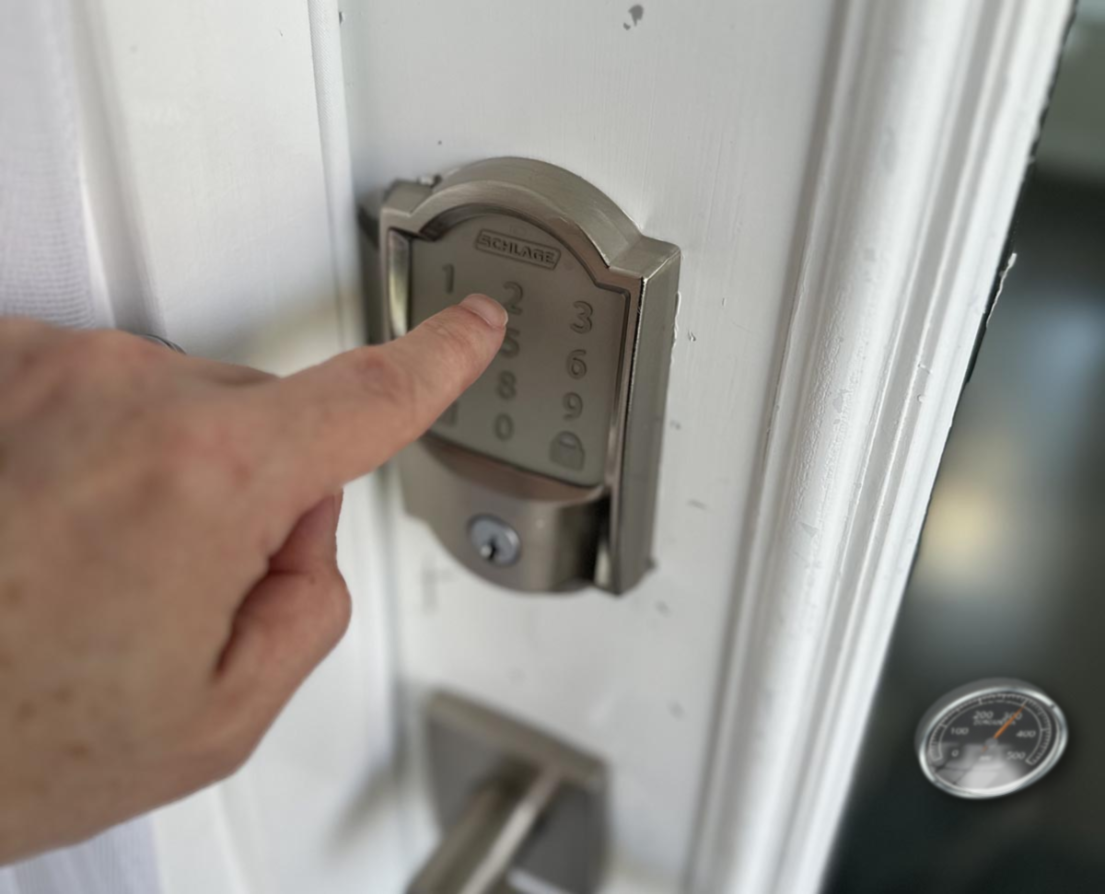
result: 300 mV
